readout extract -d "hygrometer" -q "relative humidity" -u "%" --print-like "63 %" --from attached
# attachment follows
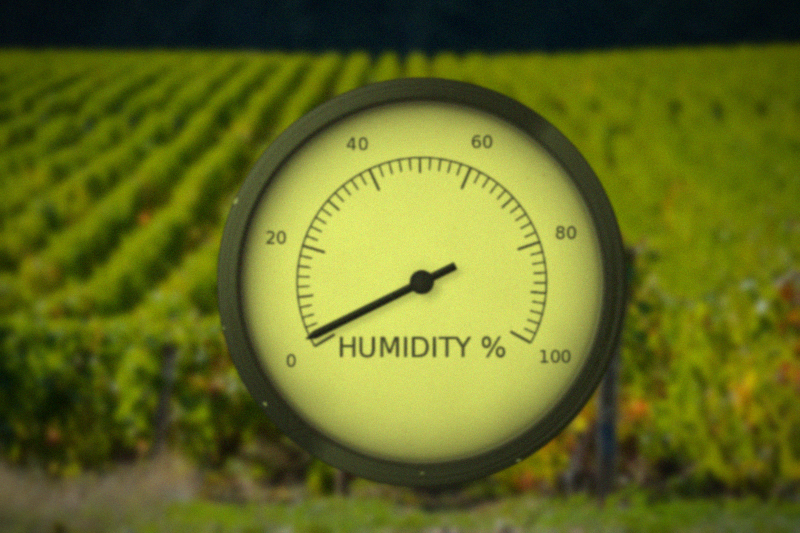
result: 2 %
